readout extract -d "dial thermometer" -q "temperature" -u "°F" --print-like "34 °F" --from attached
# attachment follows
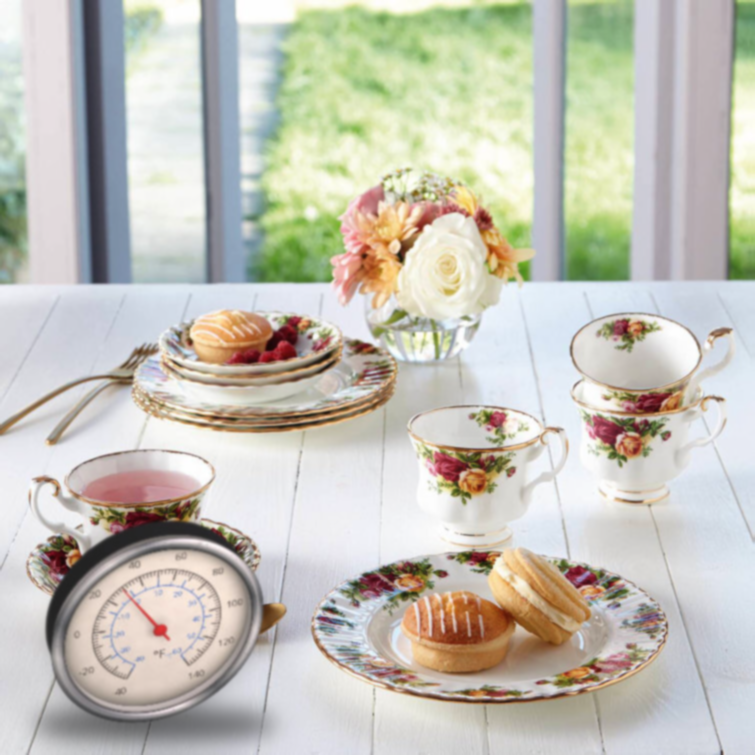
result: 30 °F
